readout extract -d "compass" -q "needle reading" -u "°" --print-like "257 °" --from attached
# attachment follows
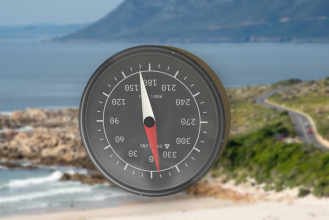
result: 350 °
